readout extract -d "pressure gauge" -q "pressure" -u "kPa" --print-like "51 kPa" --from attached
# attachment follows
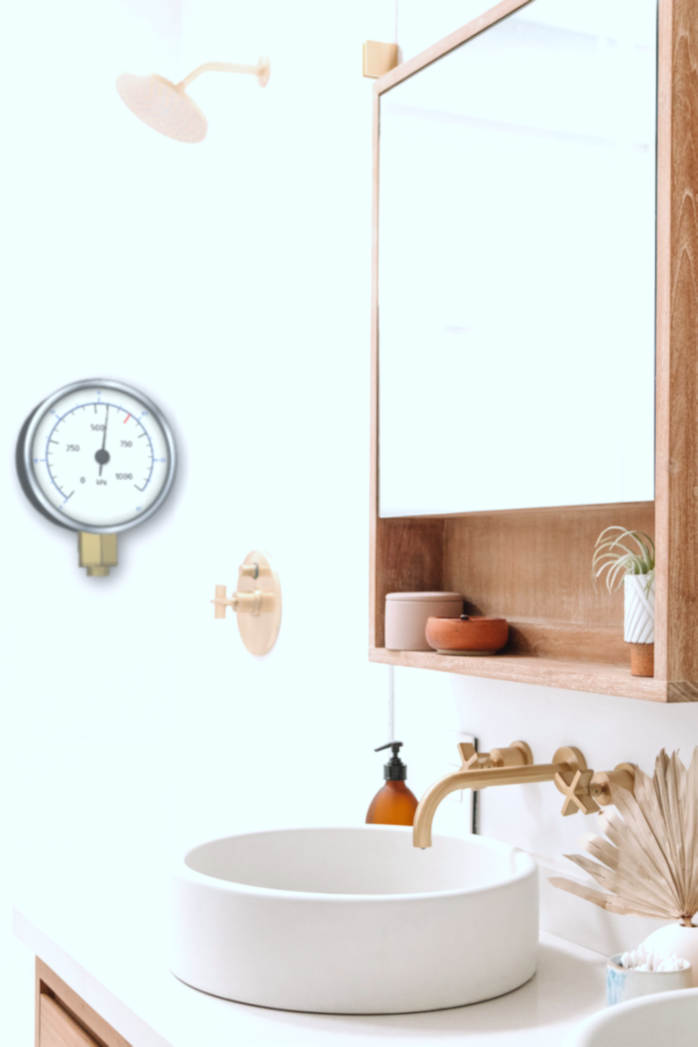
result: 550 kPa
